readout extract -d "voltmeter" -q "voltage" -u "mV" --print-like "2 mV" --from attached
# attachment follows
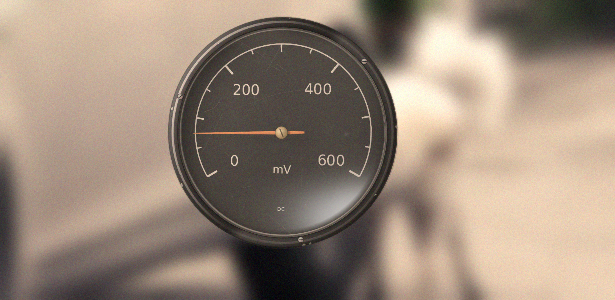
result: 75 mV
